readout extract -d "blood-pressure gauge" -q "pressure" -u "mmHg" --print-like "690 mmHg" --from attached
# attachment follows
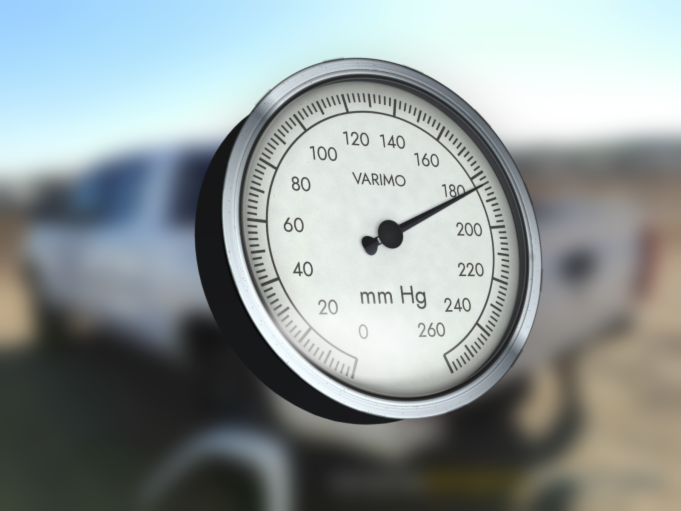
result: 184 mmHg
